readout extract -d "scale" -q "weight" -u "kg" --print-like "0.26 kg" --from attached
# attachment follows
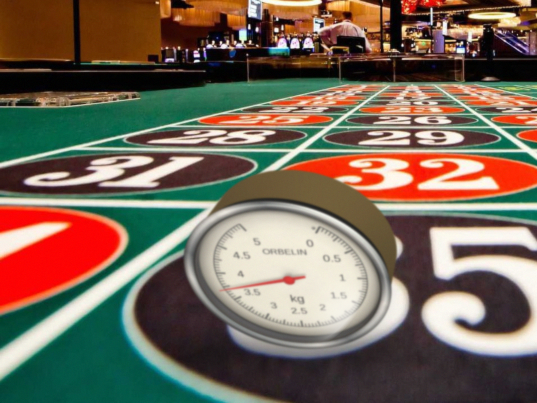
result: 3.75 kg
